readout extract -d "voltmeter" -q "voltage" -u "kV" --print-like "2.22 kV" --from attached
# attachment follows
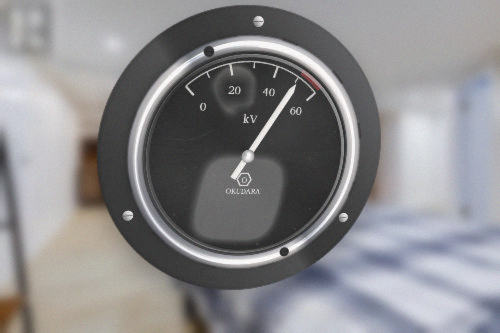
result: 50 kV
